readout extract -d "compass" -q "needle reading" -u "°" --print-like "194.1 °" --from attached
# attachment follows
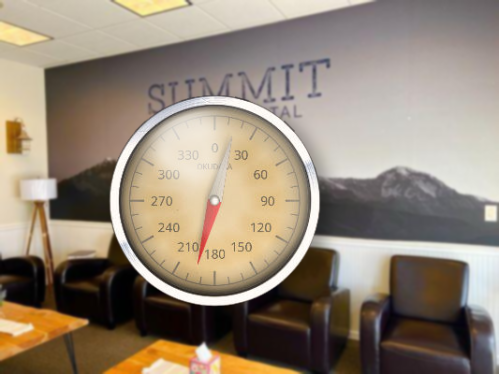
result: 195 °
